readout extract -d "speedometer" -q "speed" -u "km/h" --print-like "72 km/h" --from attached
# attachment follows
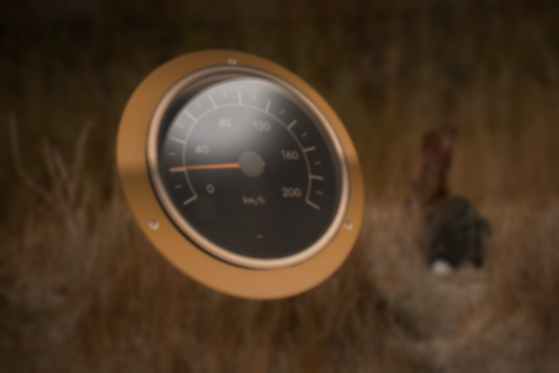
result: 20 km/h
